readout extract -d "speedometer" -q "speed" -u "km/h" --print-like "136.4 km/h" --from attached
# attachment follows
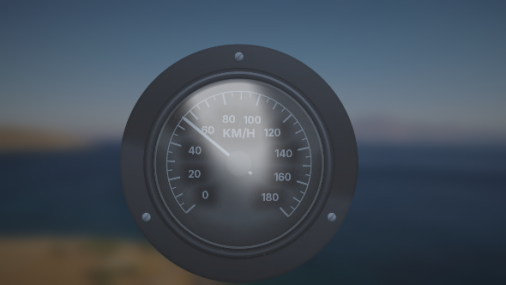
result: 55 km/h
